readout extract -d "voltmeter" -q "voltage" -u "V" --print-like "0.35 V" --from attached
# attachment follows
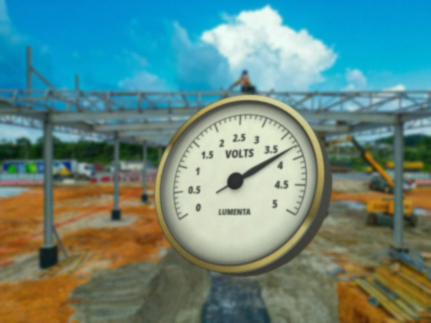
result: 3.8 V
